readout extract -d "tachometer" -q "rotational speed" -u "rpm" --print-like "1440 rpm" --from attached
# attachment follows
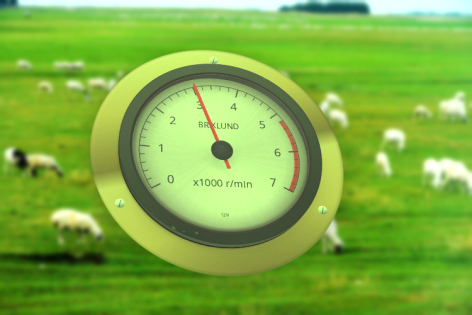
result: 3000 rpm
